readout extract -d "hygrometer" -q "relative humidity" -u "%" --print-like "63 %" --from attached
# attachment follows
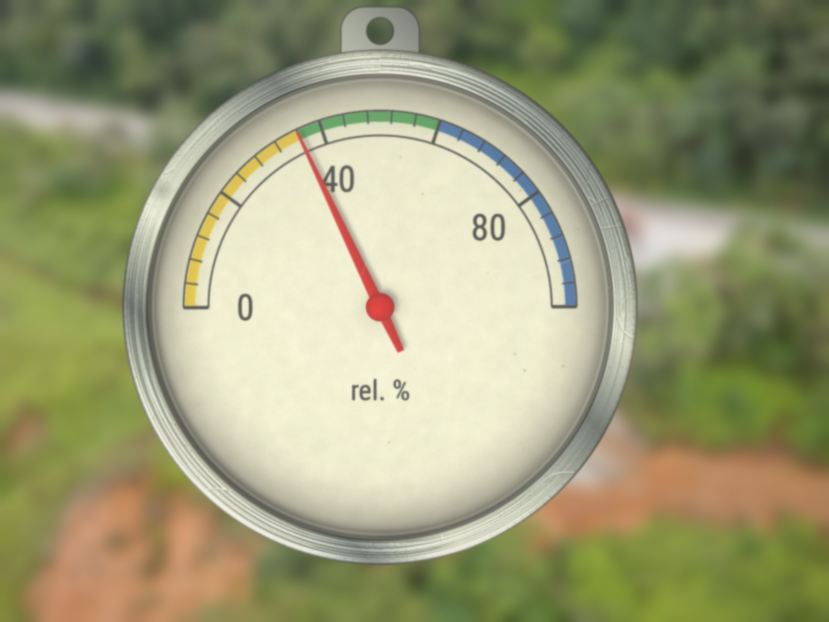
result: 36 %
